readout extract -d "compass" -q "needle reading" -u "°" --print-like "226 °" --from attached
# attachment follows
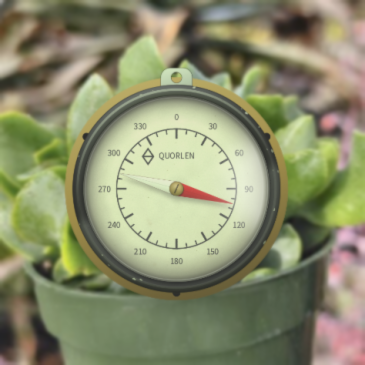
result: 105 °
